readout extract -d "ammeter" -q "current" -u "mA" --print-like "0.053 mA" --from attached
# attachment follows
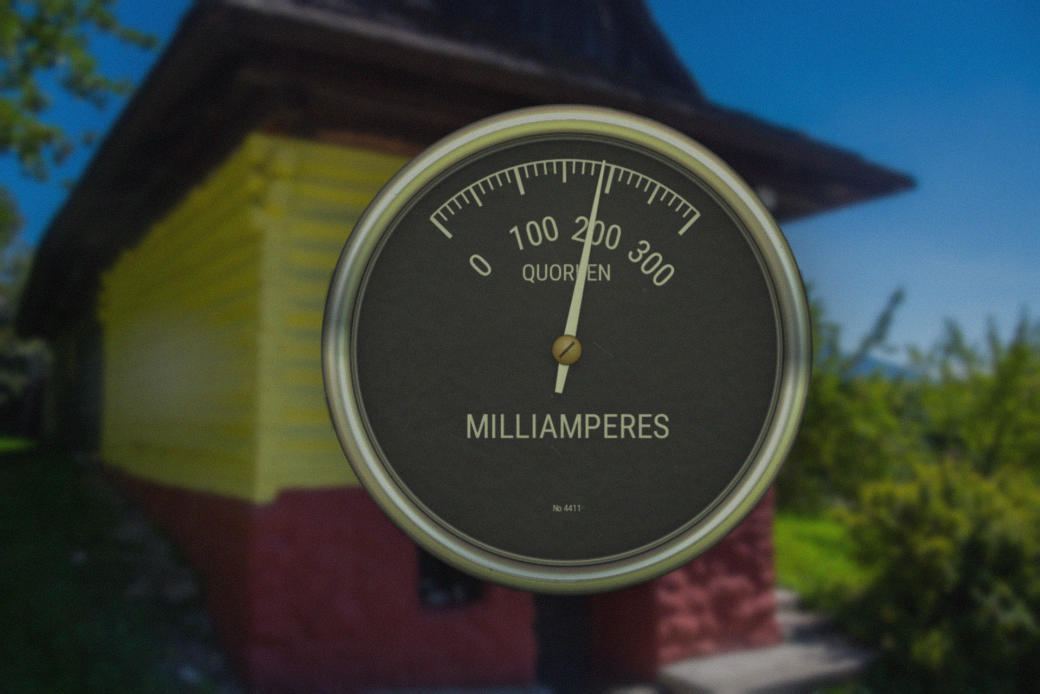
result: 190 mA
